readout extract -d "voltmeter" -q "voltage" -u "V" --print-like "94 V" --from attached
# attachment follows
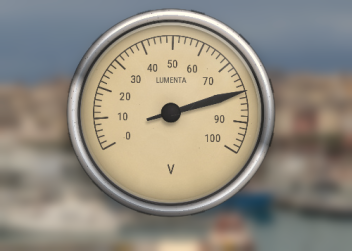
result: 80 V
